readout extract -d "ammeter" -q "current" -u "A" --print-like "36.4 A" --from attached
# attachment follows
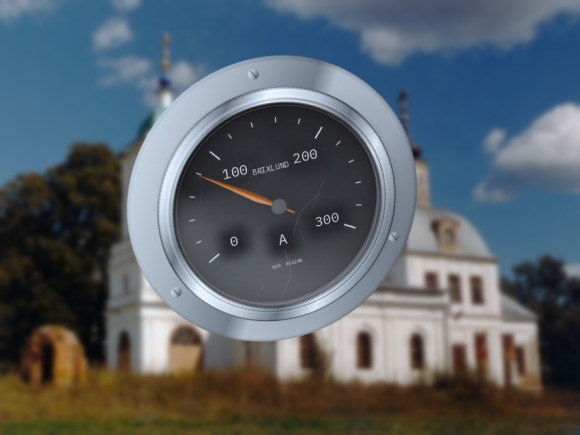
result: 80 A
